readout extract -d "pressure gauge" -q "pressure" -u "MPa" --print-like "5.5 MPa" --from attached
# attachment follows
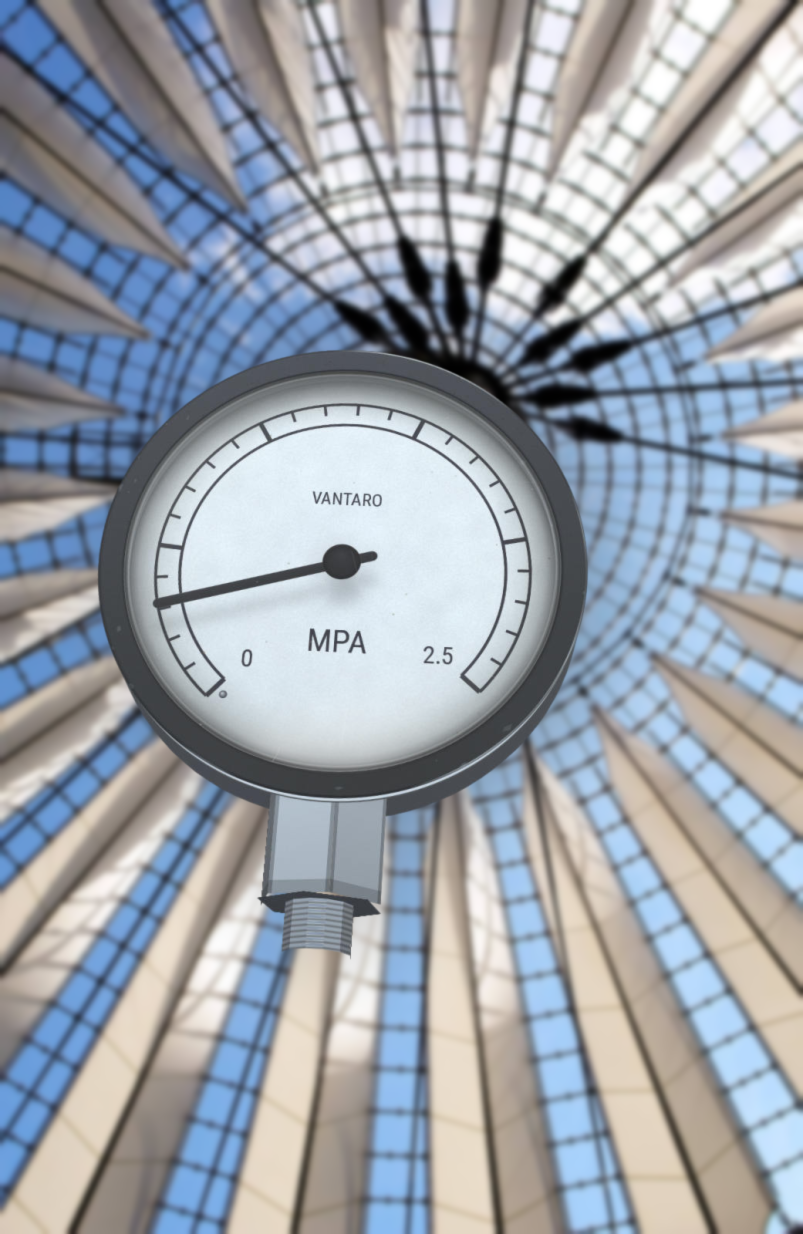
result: 0.3 MPa
